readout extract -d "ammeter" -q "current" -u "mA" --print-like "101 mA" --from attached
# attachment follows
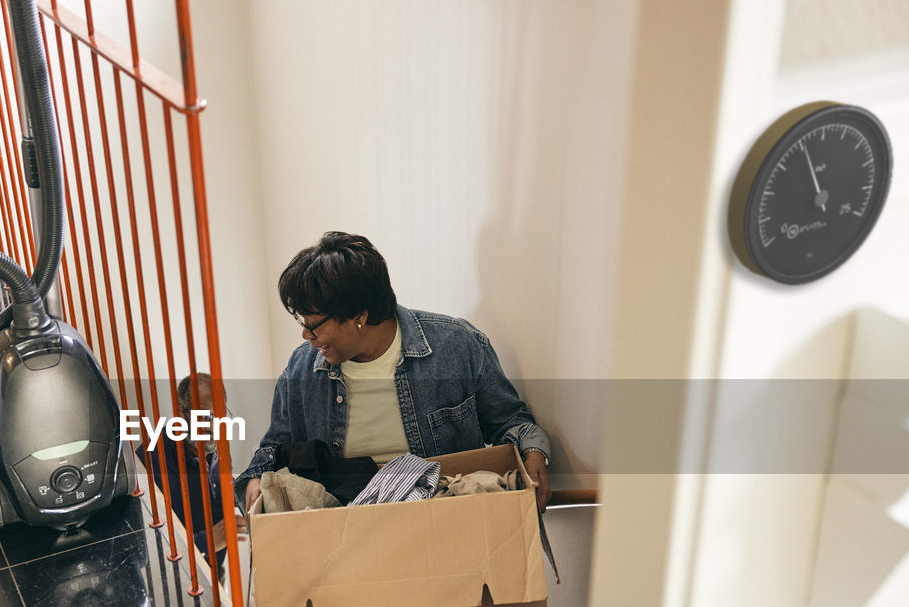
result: 10 mA
